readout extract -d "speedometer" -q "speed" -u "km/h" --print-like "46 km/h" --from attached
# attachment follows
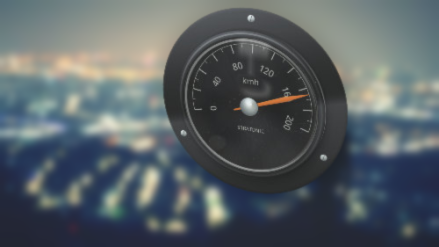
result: 165 km/h
